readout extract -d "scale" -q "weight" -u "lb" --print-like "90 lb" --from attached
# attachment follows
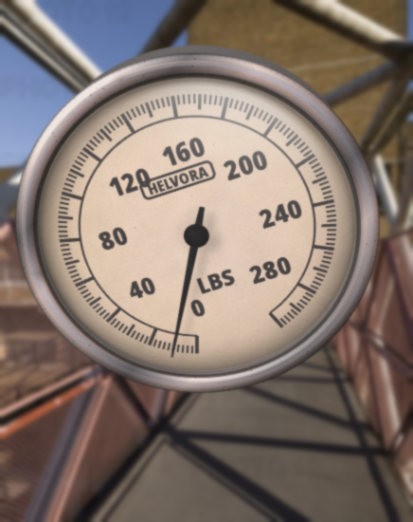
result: 10 lb
